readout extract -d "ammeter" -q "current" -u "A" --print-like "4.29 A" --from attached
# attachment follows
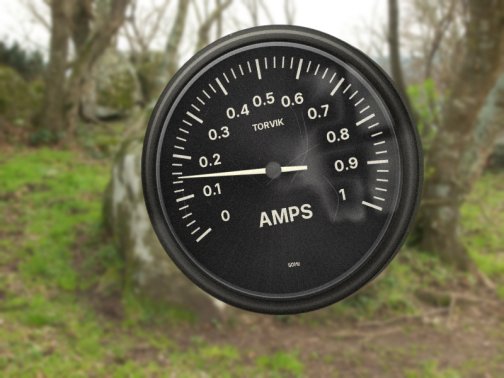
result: 0.15 A
